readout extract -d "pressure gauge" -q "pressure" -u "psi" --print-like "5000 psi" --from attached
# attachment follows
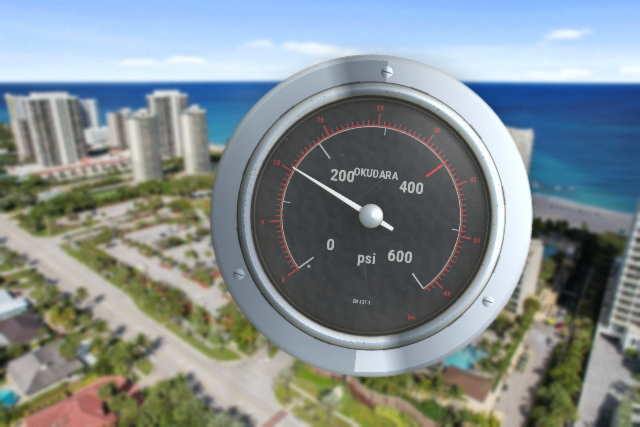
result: 150 psi
